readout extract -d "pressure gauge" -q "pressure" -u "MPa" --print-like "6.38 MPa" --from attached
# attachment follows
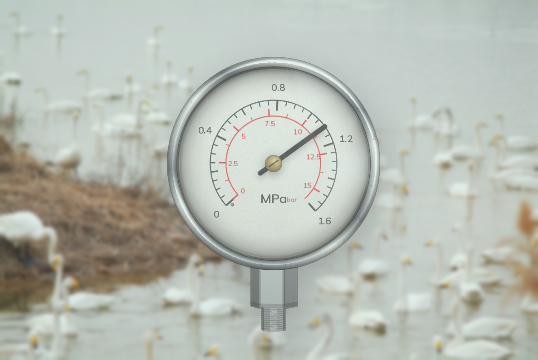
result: 1.1 MPa
